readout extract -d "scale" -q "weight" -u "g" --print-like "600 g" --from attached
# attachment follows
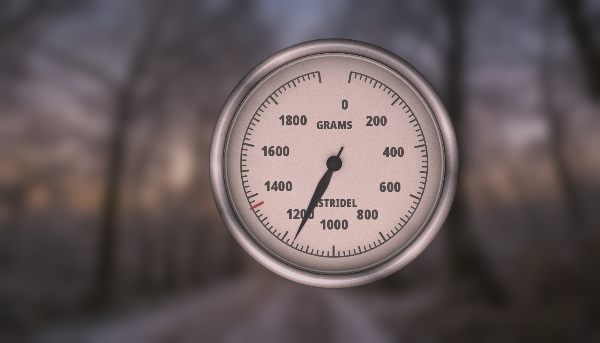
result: 1160 g
